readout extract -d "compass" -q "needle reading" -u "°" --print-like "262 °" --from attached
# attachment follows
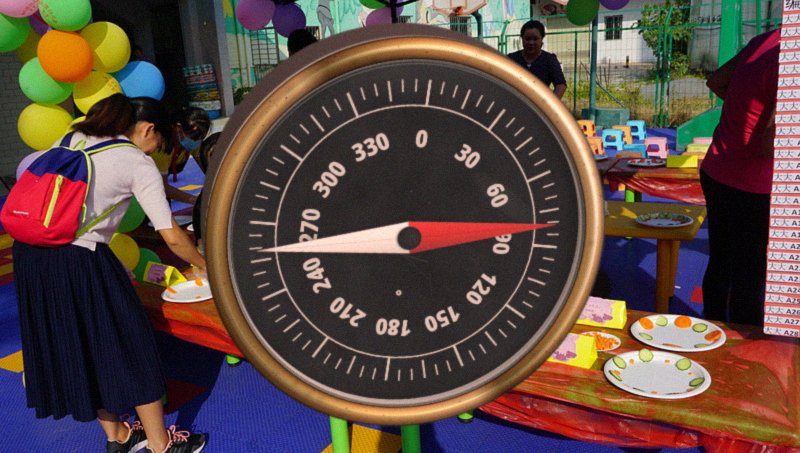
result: 80 °
